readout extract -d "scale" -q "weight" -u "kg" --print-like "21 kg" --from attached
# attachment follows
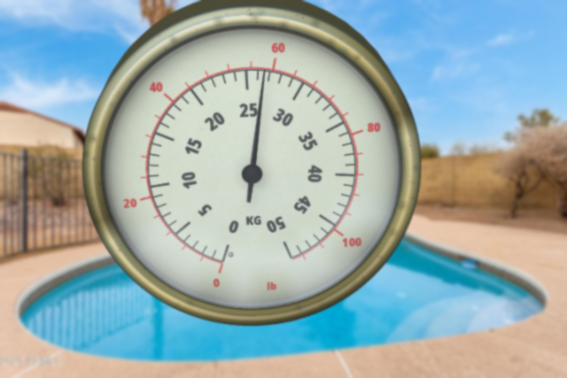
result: 26.5 kg
